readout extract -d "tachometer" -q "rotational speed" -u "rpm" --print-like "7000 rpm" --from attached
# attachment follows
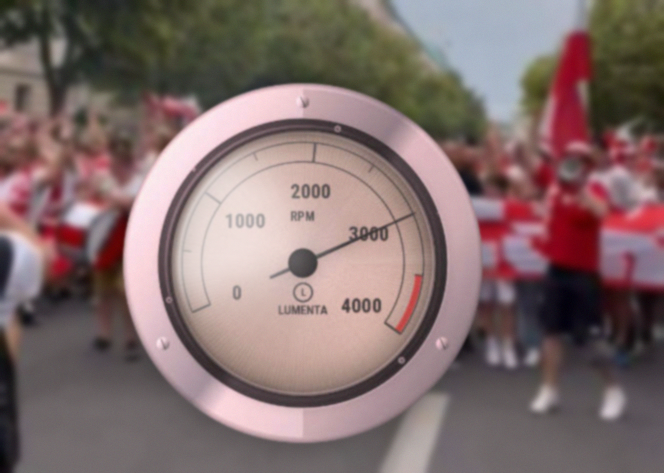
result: 3000 rpm
